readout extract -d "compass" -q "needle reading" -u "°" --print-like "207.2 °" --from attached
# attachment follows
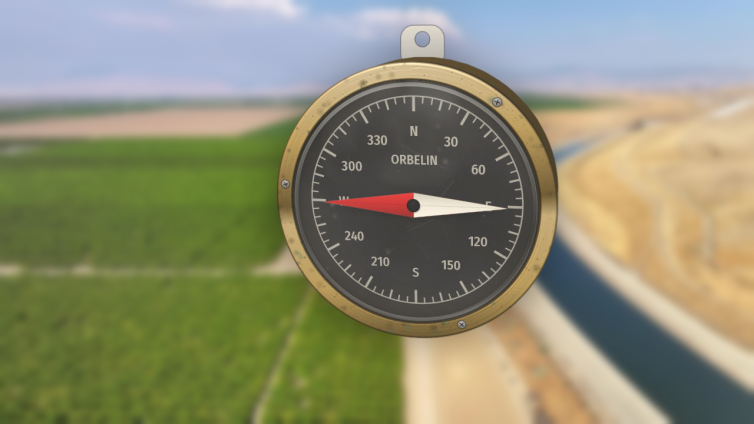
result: 270 °
